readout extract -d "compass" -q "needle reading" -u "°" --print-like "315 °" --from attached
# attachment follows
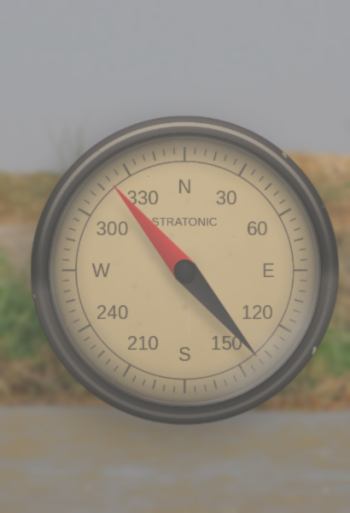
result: 320 °
